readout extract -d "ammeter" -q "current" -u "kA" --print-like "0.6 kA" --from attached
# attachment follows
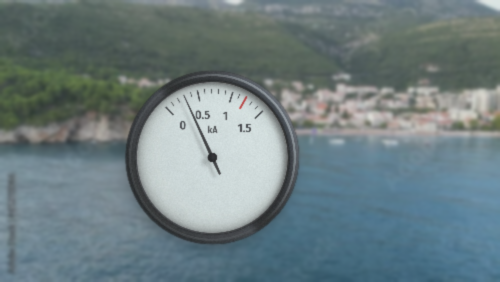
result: 0.3 kA
